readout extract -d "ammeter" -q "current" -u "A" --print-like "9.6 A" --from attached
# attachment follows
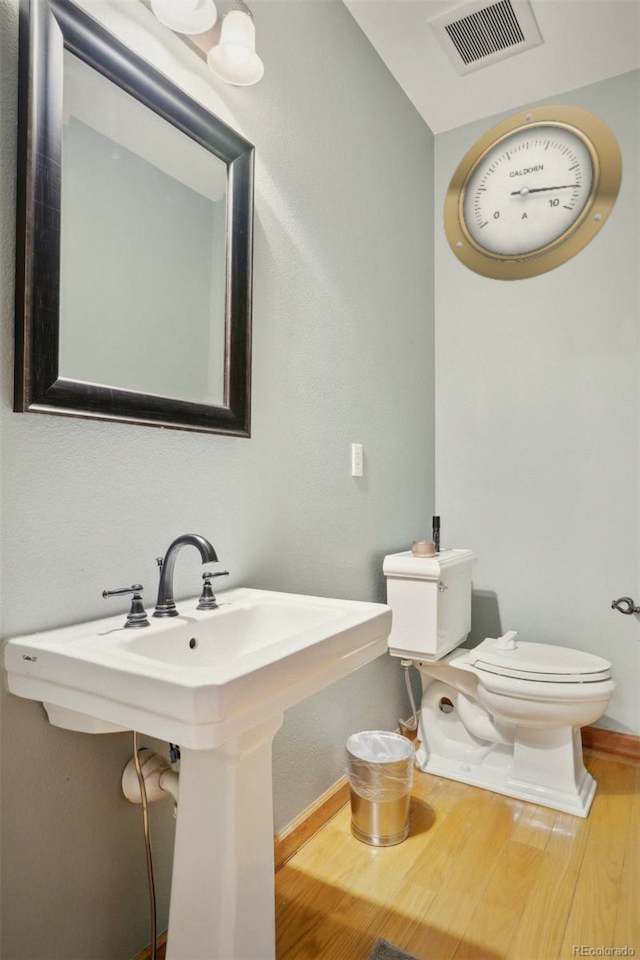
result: 9 A
